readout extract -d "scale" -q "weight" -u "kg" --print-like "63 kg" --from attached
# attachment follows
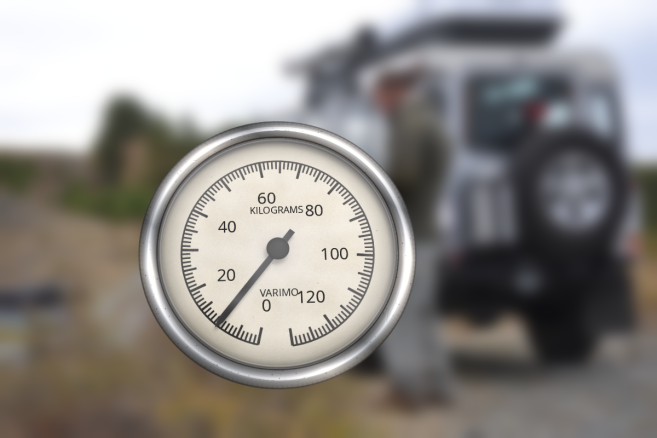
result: 10 kg
